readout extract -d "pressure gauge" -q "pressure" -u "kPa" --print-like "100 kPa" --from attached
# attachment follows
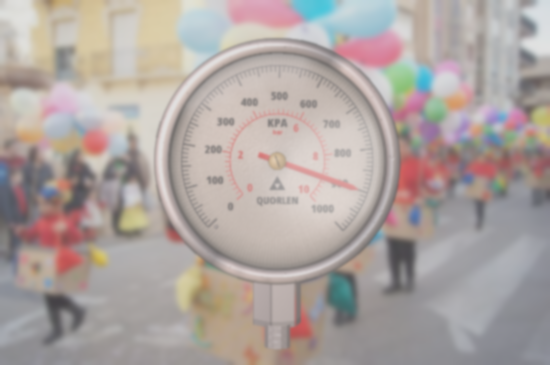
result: 900 kPa
